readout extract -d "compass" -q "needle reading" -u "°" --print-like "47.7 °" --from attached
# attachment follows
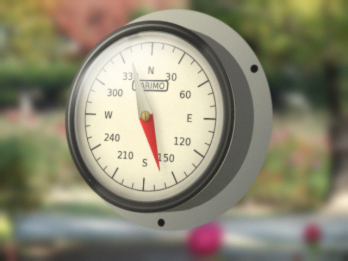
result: 160 °
